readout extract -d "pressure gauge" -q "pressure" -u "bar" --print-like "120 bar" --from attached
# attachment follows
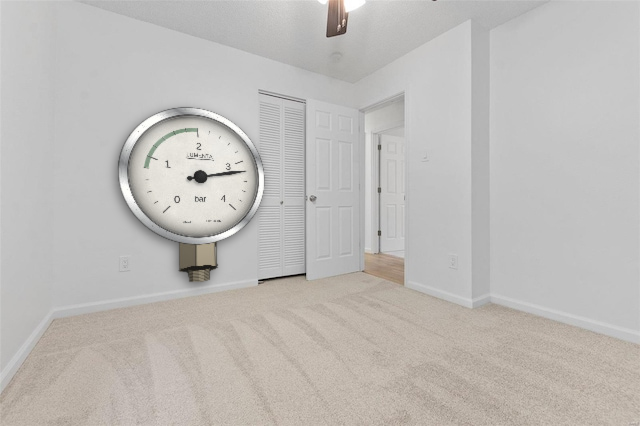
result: 3.2 bar
